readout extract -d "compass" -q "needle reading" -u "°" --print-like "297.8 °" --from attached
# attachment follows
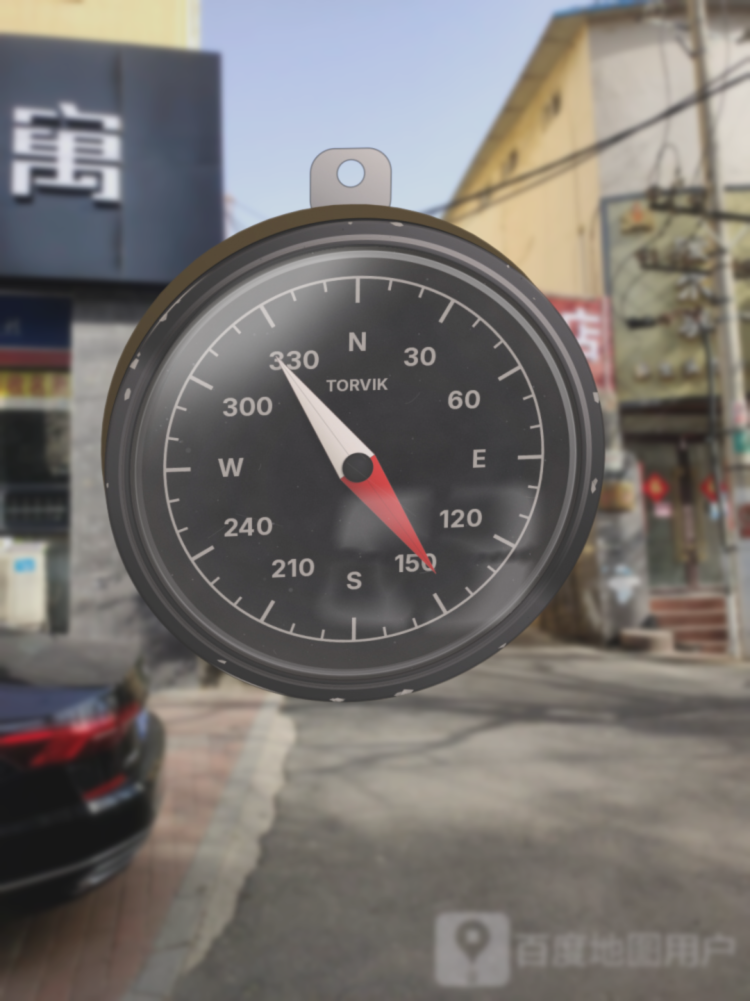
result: 145 °
